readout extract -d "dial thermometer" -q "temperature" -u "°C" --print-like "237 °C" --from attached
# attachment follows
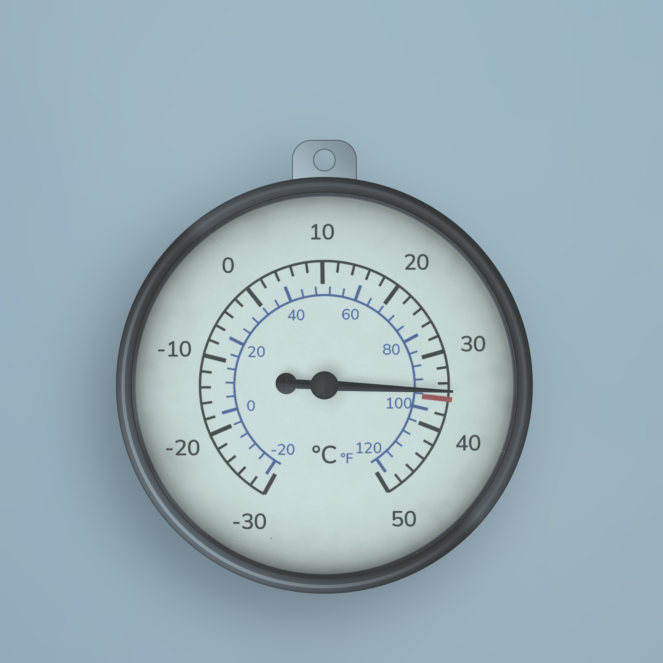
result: 35 °C
